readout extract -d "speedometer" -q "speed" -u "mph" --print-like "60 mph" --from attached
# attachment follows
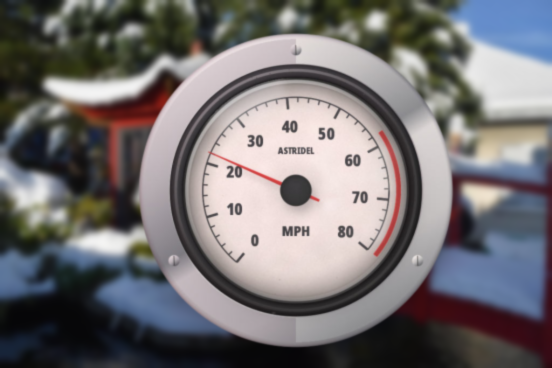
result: 22 mph
